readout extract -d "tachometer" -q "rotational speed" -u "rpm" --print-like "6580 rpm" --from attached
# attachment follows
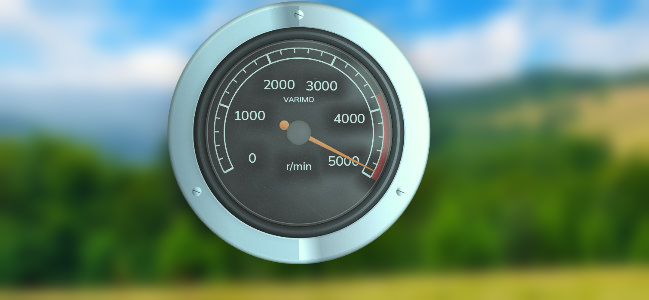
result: 4900 rpm
